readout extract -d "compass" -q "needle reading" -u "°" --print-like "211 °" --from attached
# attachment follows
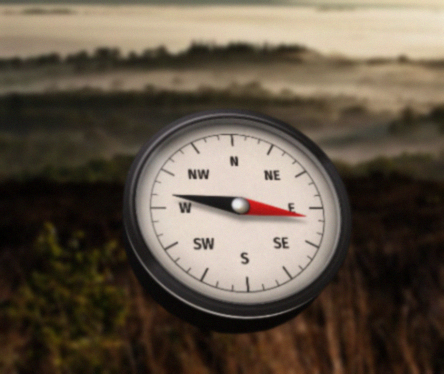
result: 100 °
